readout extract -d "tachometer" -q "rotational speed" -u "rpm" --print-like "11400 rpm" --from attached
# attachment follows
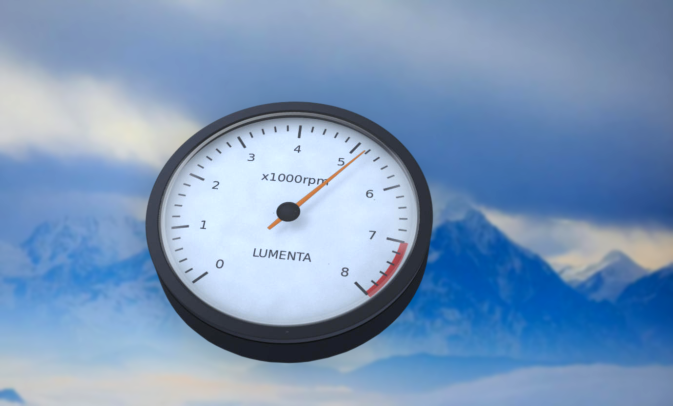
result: 5200 rpm
